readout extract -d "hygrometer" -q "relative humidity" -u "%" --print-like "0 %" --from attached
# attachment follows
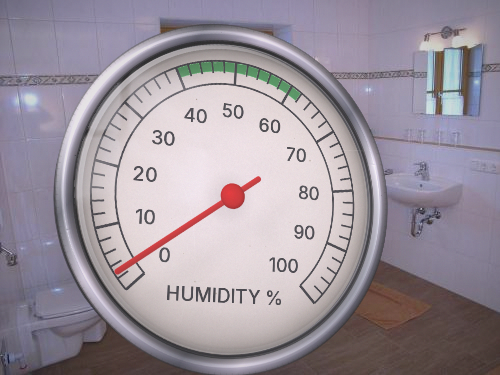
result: 3 %
